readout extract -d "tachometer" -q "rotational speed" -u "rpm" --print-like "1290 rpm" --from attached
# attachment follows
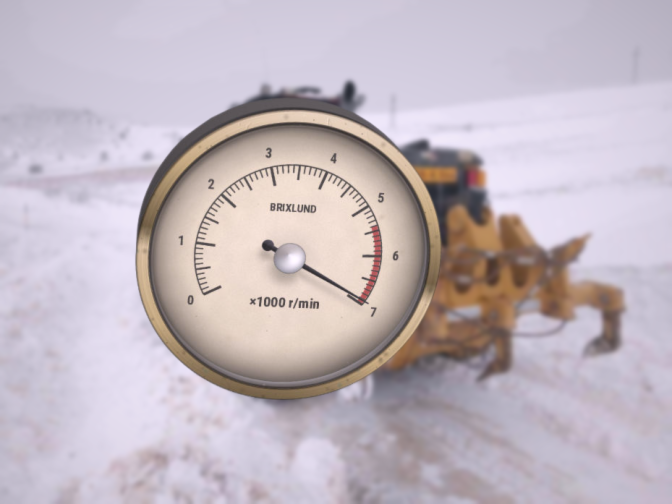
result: 6900 rpm
